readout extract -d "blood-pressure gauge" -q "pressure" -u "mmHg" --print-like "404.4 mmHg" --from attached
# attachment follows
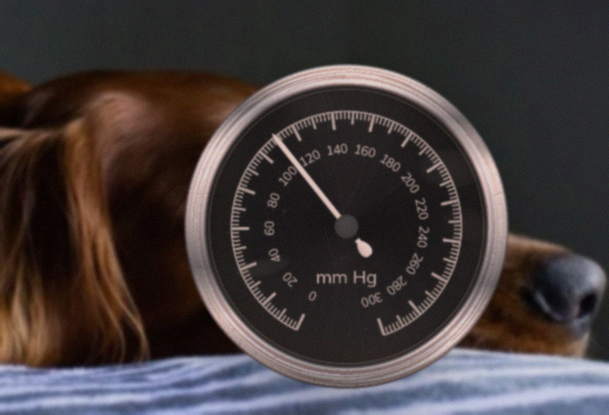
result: 110 mmHg
